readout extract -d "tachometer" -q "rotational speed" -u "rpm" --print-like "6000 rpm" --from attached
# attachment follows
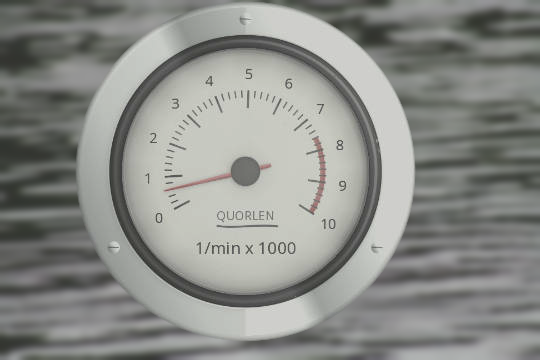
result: 600 rpm
